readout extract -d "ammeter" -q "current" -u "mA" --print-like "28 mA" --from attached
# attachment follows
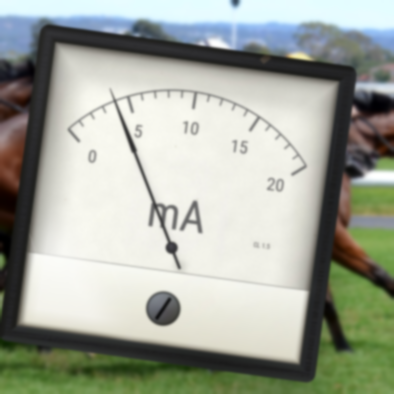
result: 4 mA
